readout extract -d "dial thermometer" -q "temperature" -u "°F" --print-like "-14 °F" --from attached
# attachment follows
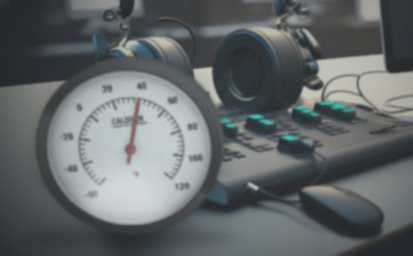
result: 40 °F
